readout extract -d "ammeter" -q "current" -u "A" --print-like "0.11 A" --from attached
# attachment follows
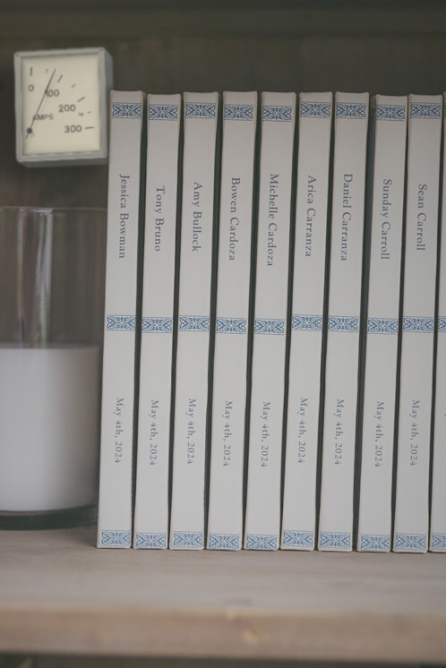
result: 75 A
